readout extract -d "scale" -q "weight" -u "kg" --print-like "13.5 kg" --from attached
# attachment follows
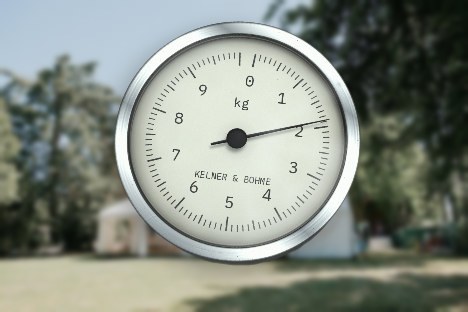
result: 1.9 kg
